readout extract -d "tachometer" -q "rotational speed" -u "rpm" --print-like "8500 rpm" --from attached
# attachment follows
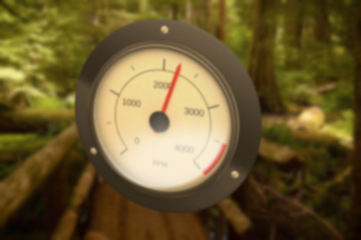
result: 2250 rpm
